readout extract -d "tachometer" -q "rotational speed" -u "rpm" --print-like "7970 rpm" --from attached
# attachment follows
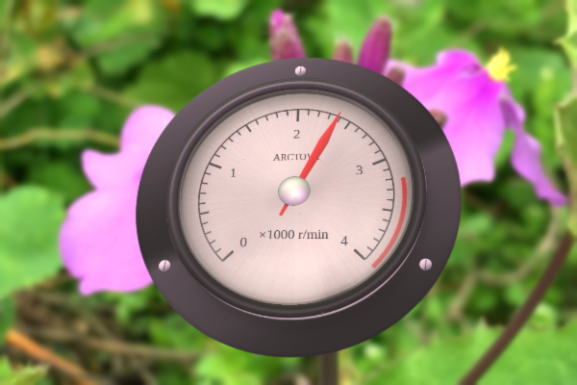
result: 2400 rpm
